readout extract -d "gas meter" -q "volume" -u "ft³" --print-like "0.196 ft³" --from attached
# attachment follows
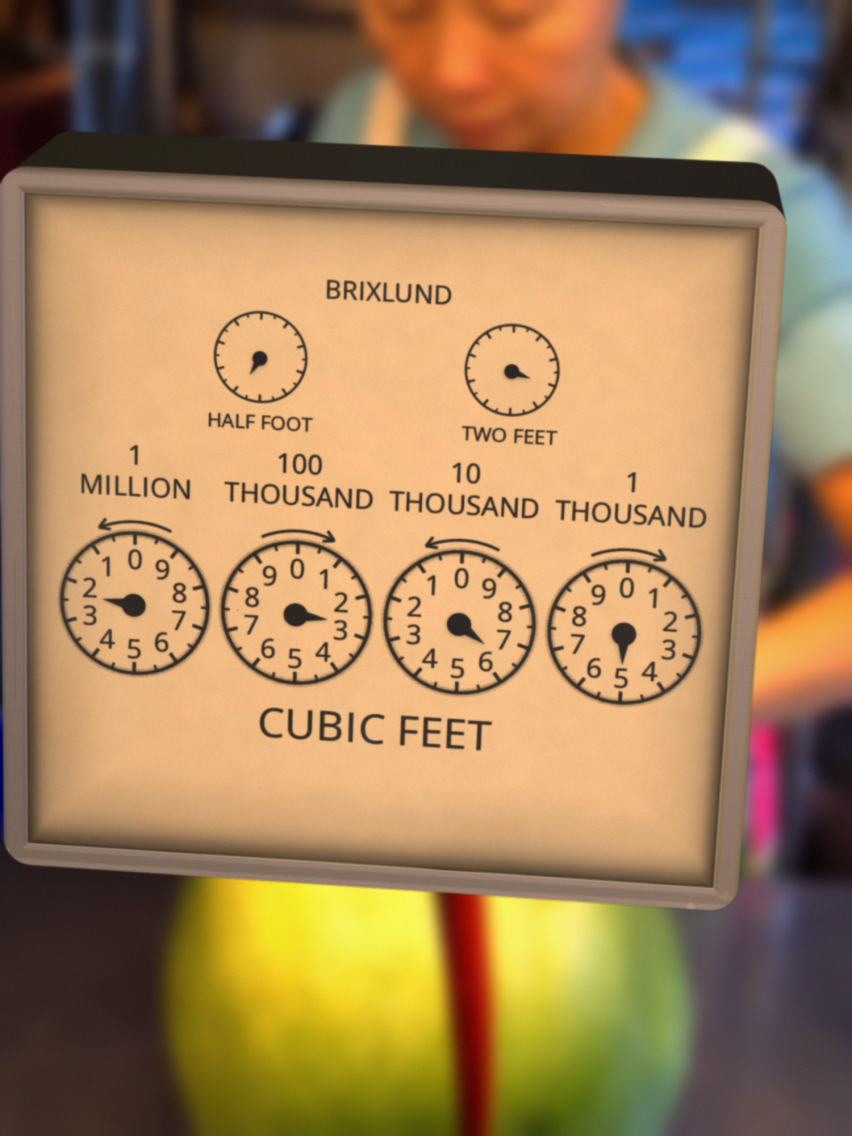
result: 226500 ft³
